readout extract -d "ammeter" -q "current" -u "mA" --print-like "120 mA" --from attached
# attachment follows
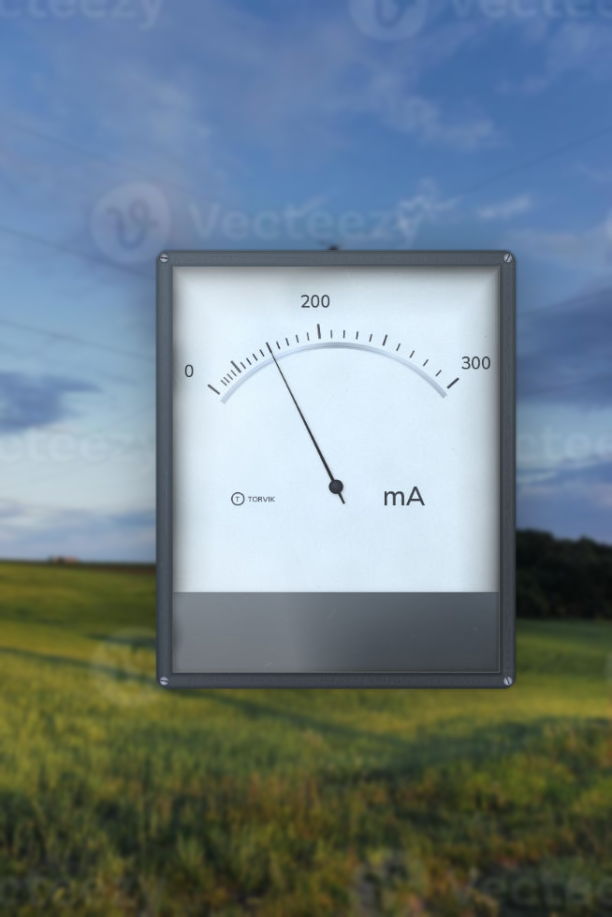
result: 150 mA
